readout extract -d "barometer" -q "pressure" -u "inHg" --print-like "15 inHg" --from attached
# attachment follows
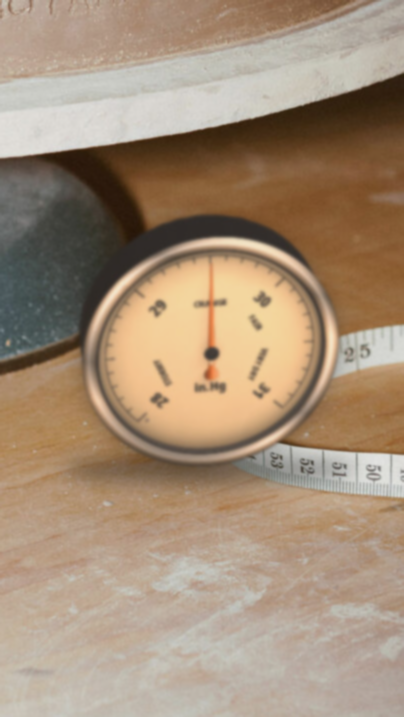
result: 29.5 inHg
